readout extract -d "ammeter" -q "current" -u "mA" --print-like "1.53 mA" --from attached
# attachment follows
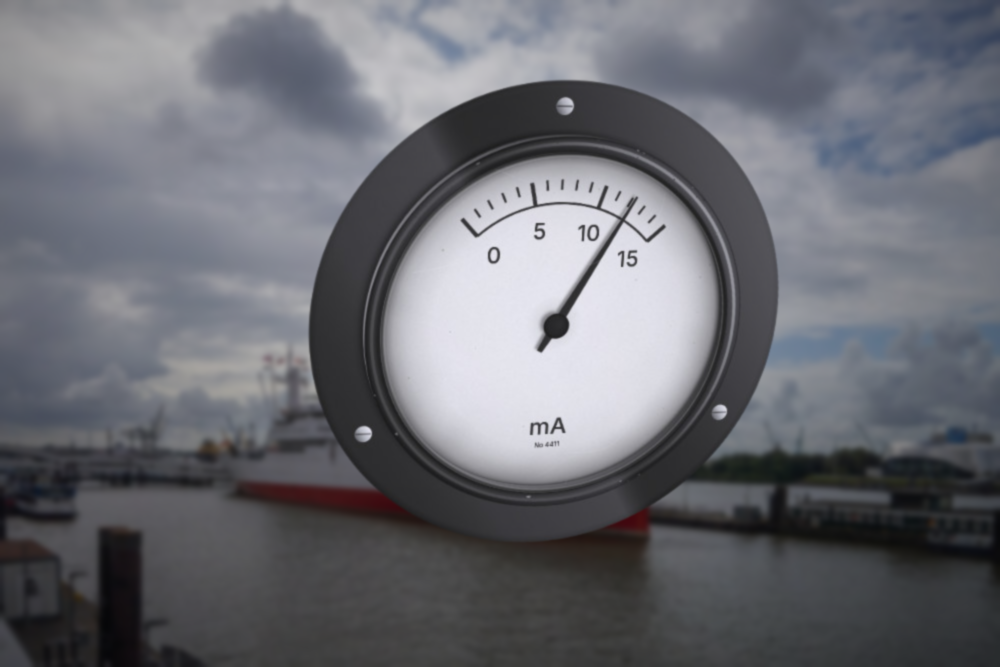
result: 12 mA
